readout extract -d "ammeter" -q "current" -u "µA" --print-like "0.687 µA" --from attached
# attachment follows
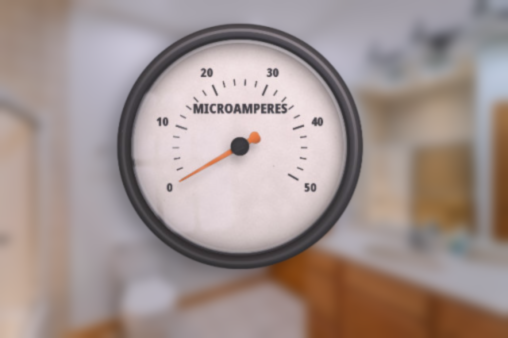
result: 0 µA
